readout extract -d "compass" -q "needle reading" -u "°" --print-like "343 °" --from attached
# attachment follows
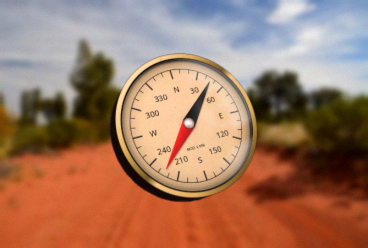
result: 225 °
